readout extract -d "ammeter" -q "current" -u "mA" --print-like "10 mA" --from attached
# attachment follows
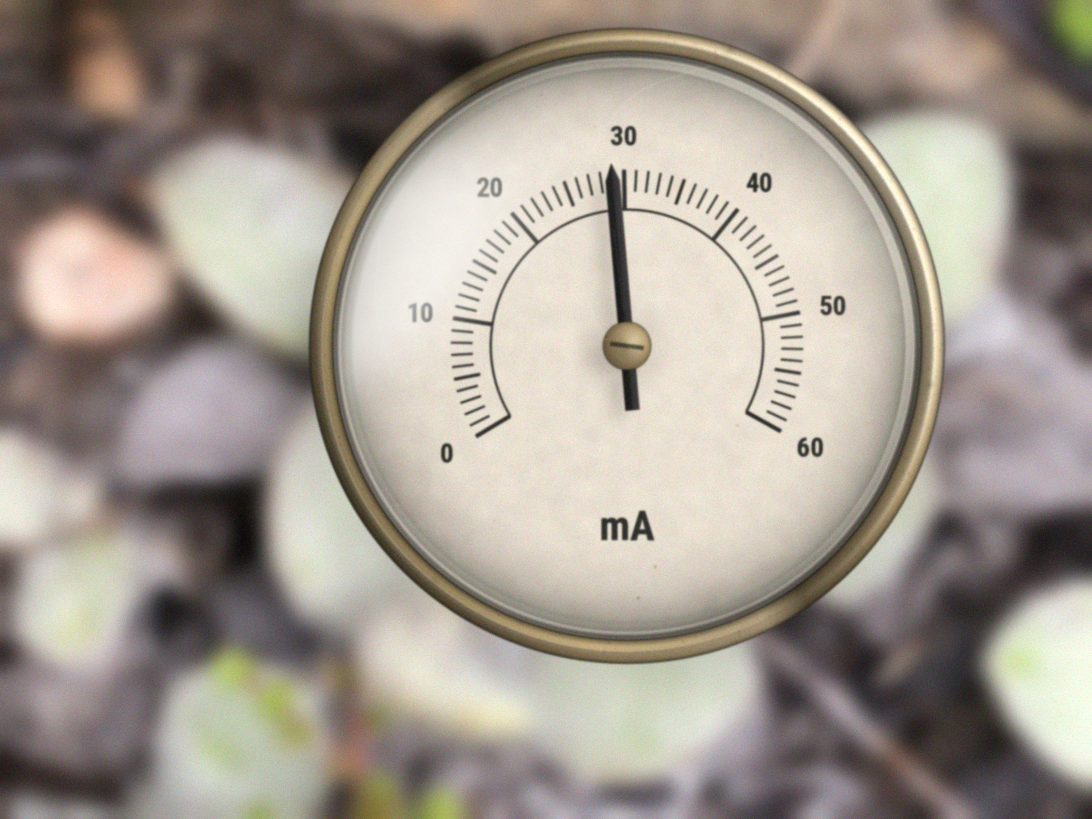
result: 29 mA
